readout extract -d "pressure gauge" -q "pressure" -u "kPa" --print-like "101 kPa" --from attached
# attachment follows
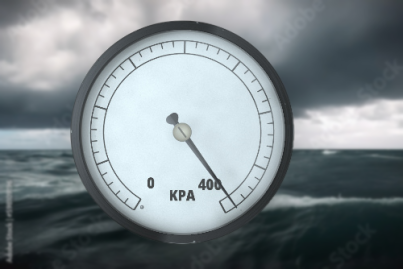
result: 390 kPa
